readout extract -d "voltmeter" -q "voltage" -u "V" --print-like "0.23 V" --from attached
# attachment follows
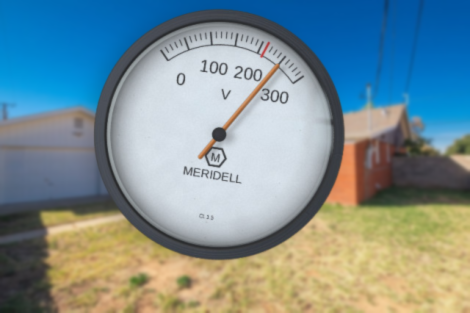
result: 250 V
